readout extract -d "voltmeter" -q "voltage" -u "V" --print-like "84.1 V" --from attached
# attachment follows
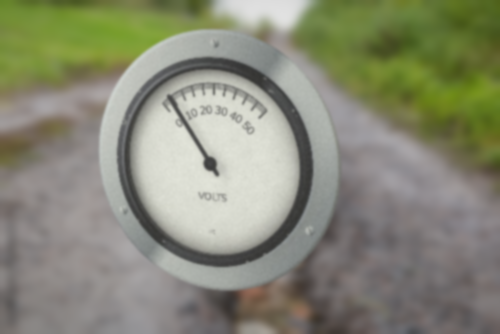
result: 5 V
